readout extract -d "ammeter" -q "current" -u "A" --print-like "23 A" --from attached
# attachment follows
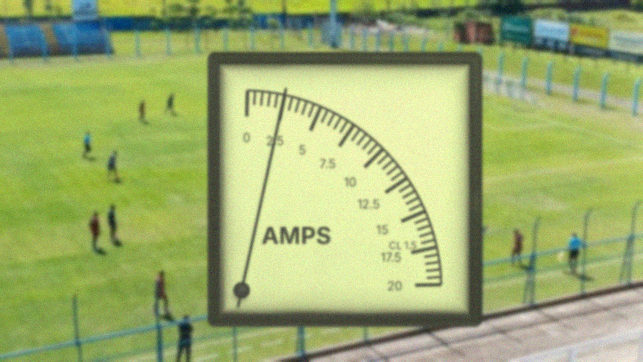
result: 2.5 A
